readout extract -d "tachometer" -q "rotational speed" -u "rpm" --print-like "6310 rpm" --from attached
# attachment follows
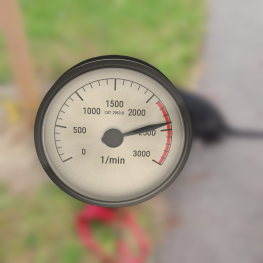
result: 2400 rpm
